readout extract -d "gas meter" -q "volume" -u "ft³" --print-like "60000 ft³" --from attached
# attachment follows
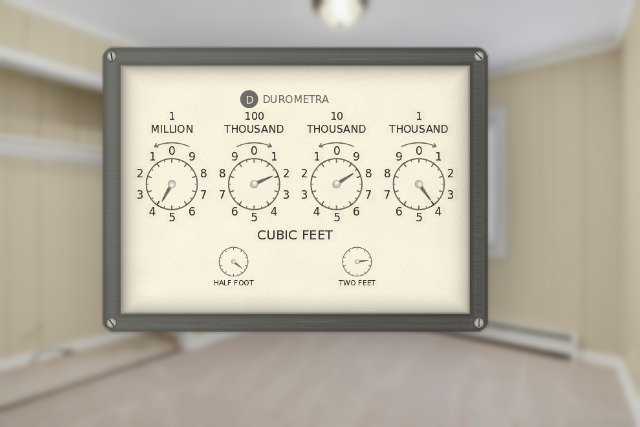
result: 418400 ft³
